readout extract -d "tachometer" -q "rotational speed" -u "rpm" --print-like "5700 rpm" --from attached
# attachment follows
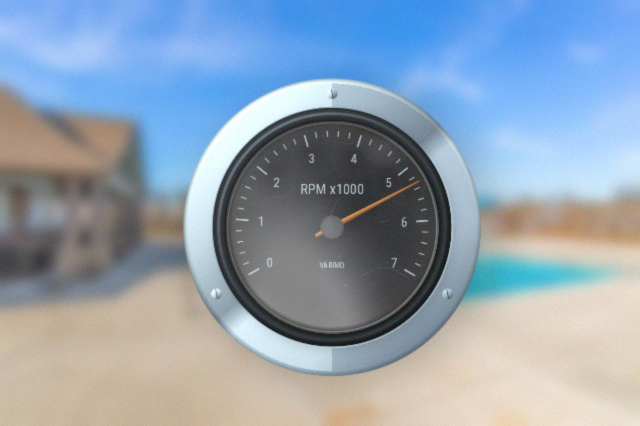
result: 5300 rpm
